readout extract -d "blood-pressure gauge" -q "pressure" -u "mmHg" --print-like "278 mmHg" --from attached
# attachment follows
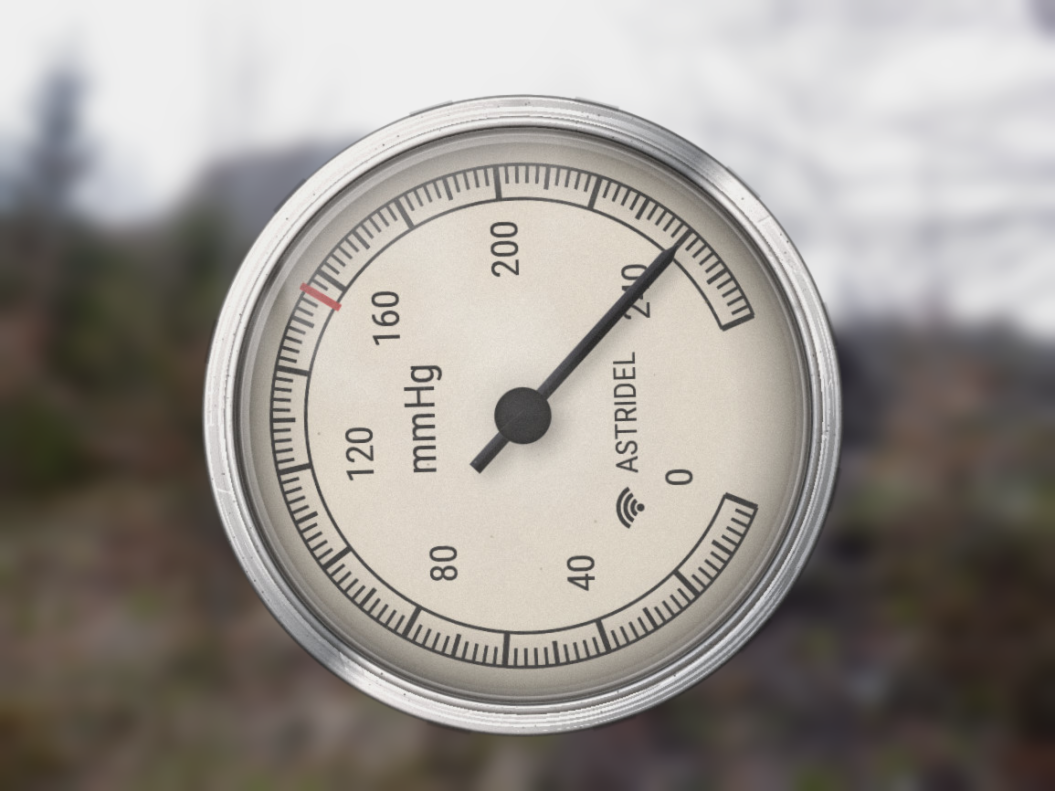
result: 240 mmHg
